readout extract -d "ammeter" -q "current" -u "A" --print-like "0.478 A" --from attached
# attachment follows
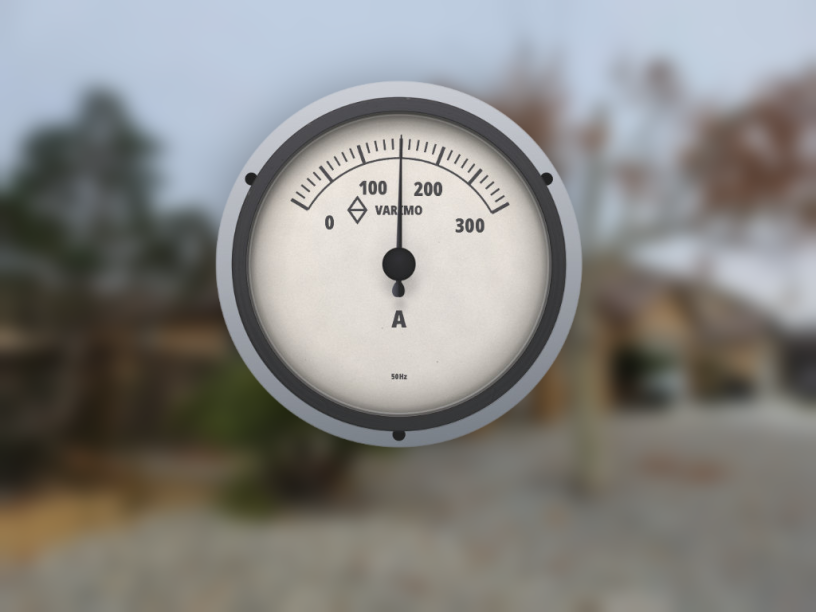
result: 150 A
